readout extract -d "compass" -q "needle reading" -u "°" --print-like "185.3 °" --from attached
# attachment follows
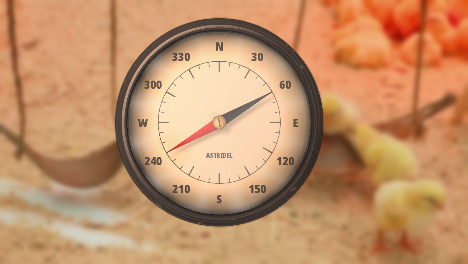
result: 240 °
